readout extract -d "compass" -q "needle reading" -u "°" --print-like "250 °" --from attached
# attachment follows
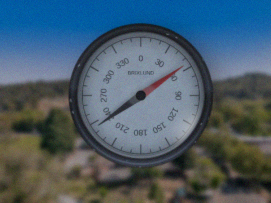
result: 55 °
